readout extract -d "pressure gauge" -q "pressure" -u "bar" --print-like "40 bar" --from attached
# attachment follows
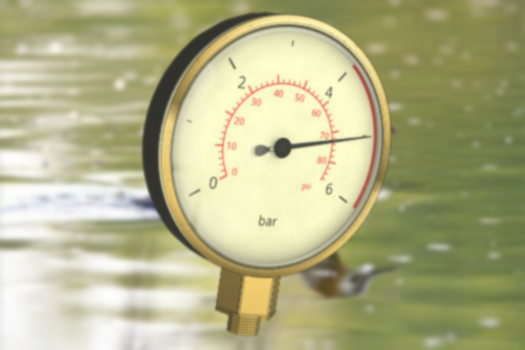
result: 5 bar
